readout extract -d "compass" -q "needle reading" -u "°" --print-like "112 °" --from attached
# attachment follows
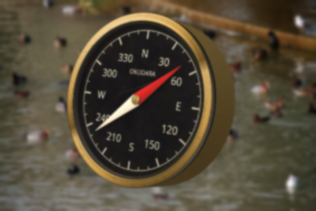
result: 50 °
